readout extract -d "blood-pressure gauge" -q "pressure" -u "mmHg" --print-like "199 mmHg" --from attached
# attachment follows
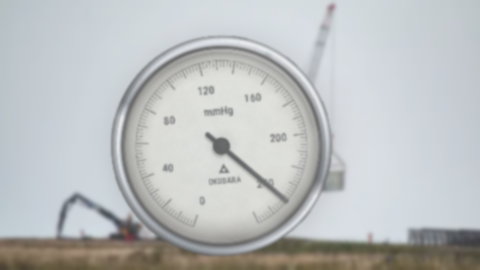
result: 240 mmHg
